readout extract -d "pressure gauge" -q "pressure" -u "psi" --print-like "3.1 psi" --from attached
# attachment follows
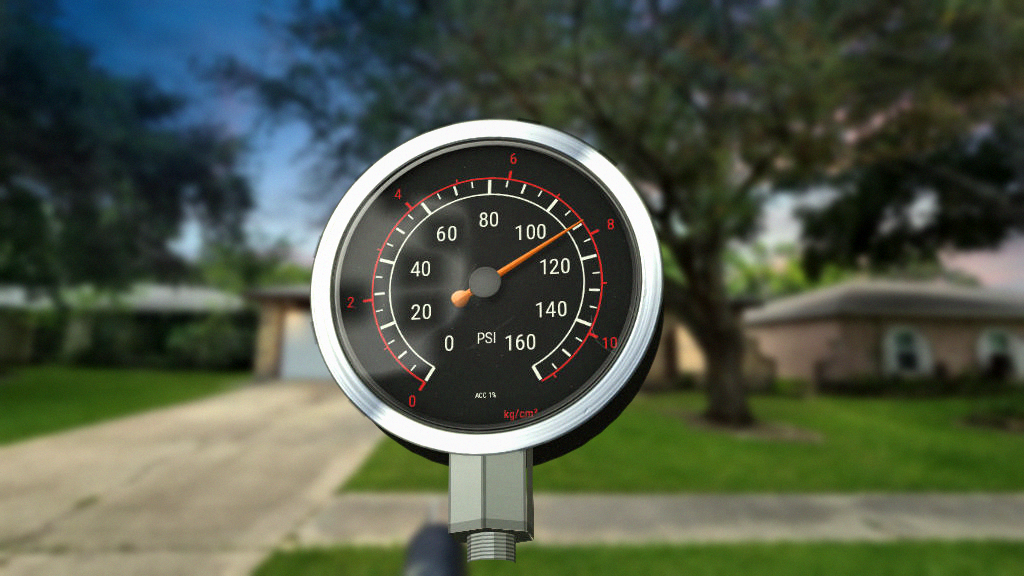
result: 110 psi
